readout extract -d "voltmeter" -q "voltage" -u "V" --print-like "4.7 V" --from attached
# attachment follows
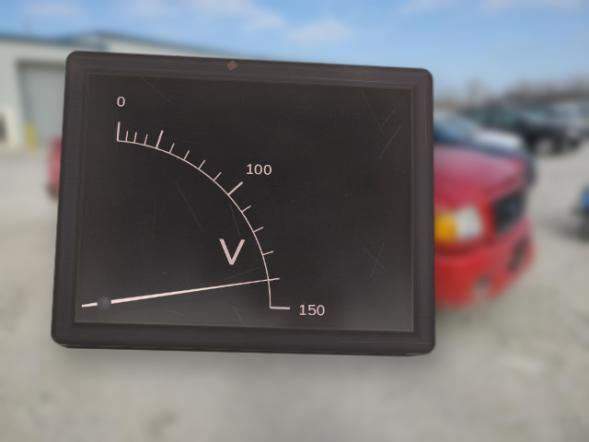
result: 140 V
